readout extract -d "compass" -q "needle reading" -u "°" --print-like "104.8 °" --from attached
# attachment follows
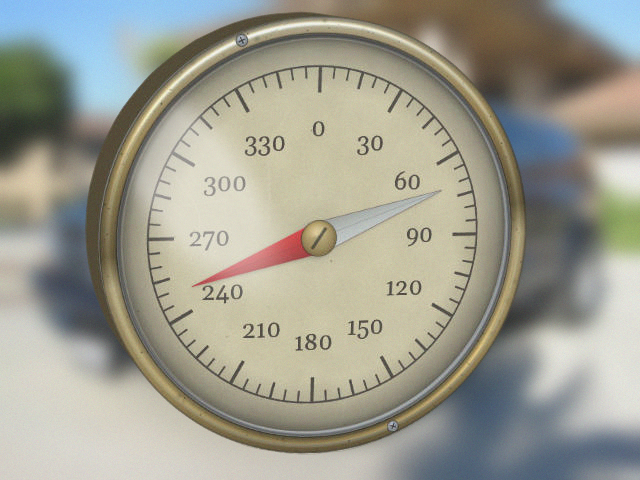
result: 250 °
